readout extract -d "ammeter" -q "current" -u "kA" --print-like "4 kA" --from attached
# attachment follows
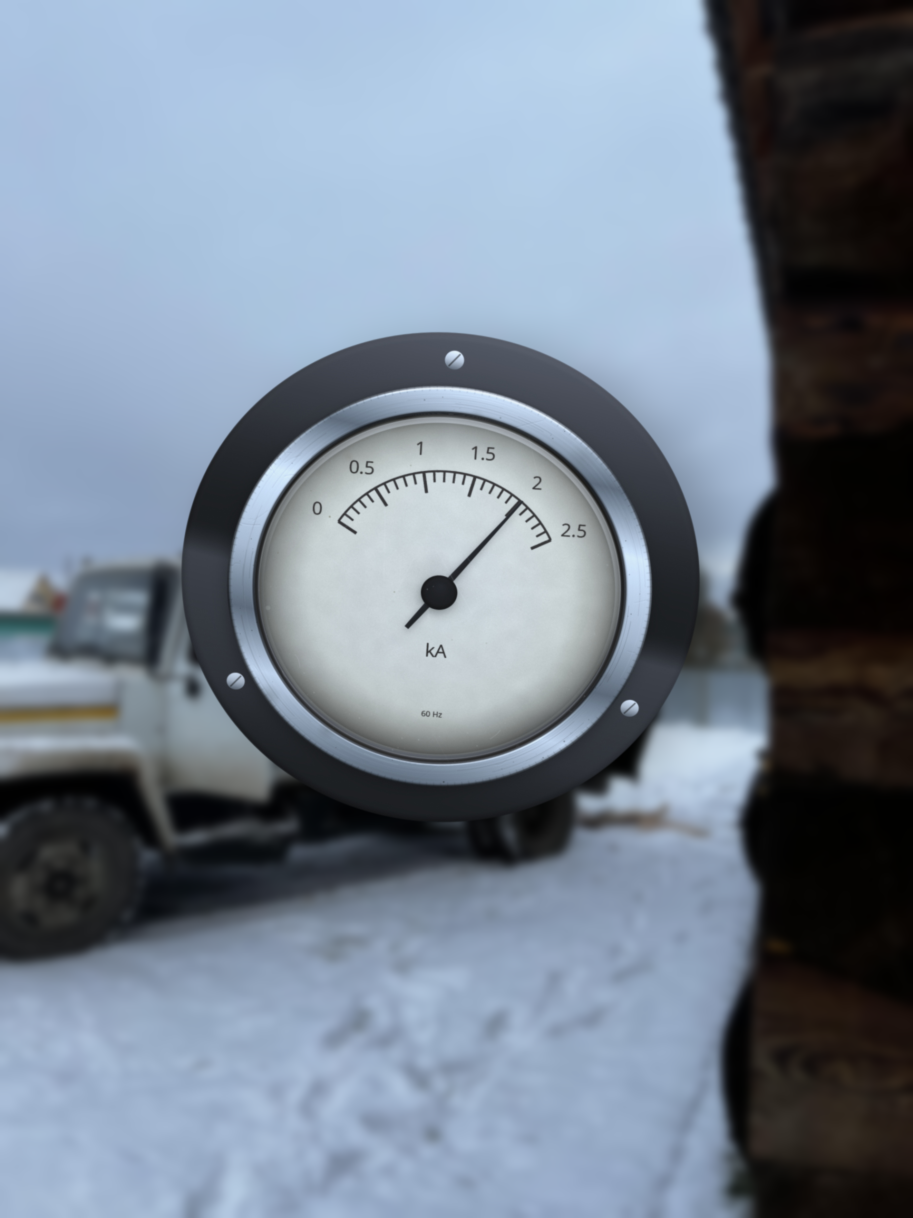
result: 2 kA
